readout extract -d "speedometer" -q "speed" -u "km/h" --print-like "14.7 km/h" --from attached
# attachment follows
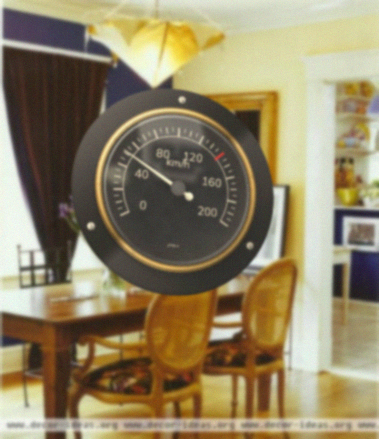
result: 50 km/h
